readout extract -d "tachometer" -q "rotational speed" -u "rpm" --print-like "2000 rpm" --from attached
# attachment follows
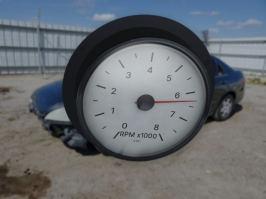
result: 6250 rpm
